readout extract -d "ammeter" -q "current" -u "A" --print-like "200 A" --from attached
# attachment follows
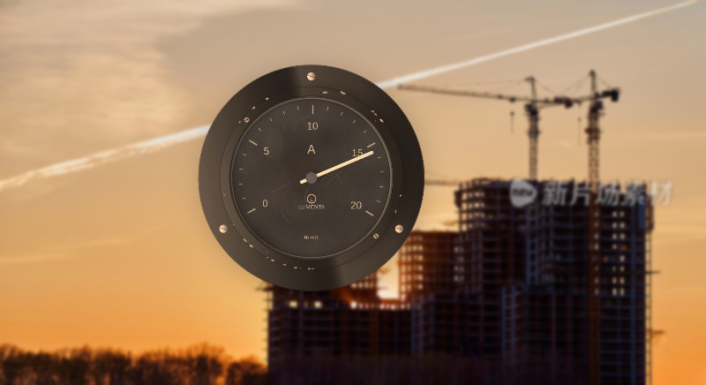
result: 15.5 A
